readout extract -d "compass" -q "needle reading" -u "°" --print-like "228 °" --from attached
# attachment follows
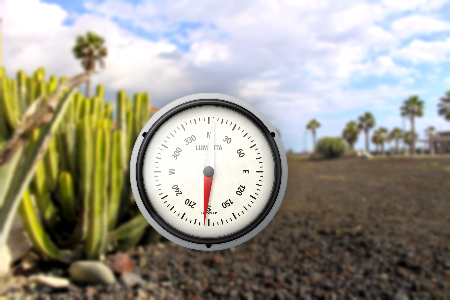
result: 185 °
